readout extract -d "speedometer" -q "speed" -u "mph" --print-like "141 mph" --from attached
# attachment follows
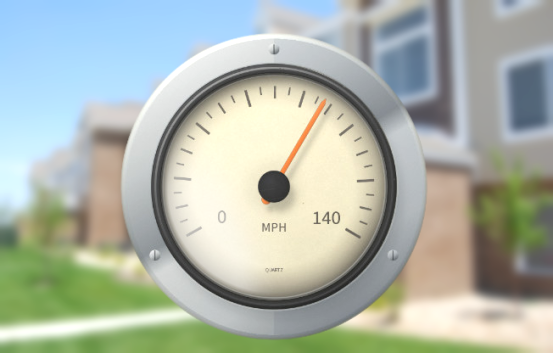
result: 87.5 mph
